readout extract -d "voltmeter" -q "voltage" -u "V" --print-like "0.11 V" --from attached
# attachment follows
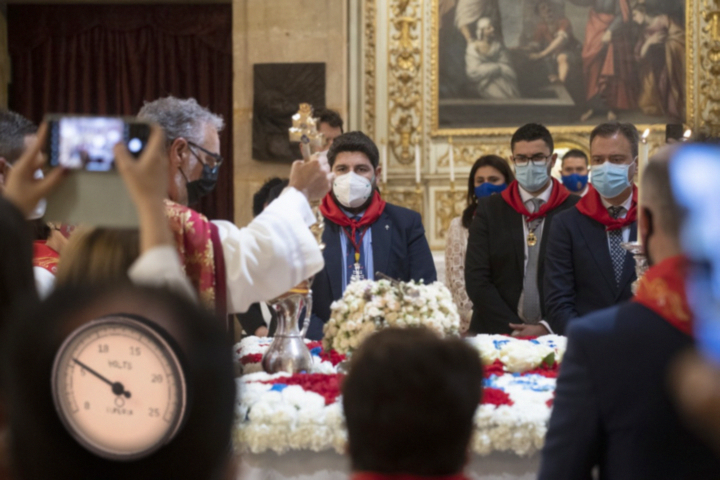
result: 6 V
